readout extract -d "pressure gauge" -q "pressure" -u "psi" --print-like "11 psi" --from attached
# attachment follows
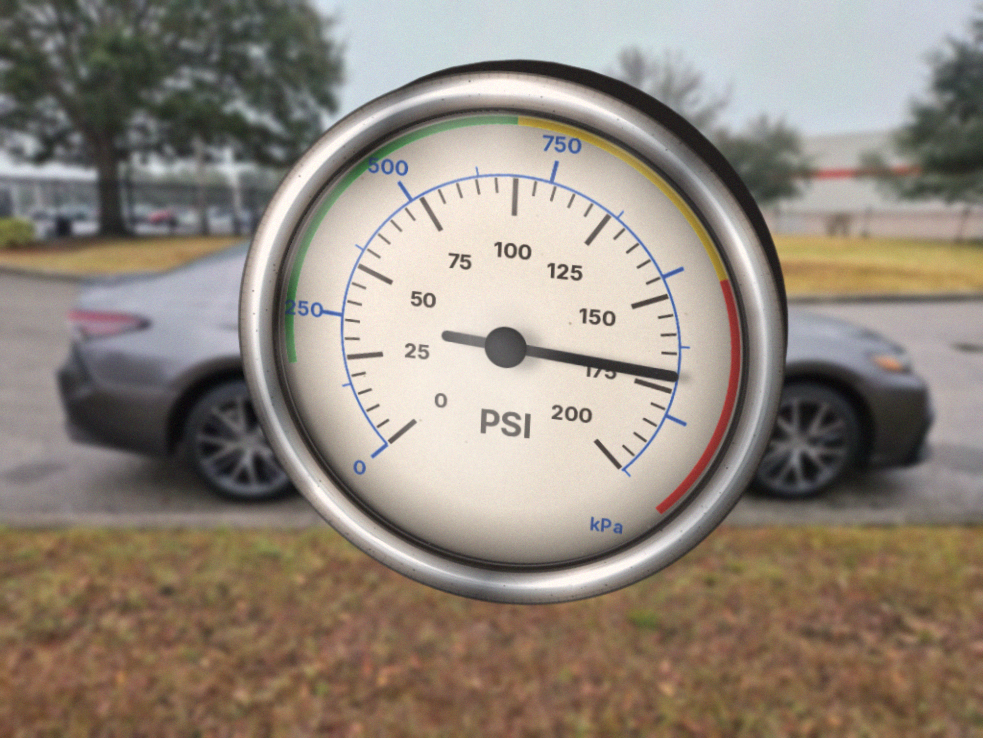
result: 170 psi
